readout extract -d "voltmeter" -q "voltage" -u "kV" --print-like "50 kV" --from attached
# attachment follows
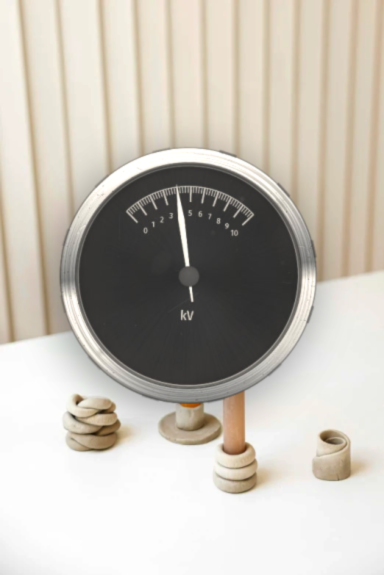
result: 4 kV
